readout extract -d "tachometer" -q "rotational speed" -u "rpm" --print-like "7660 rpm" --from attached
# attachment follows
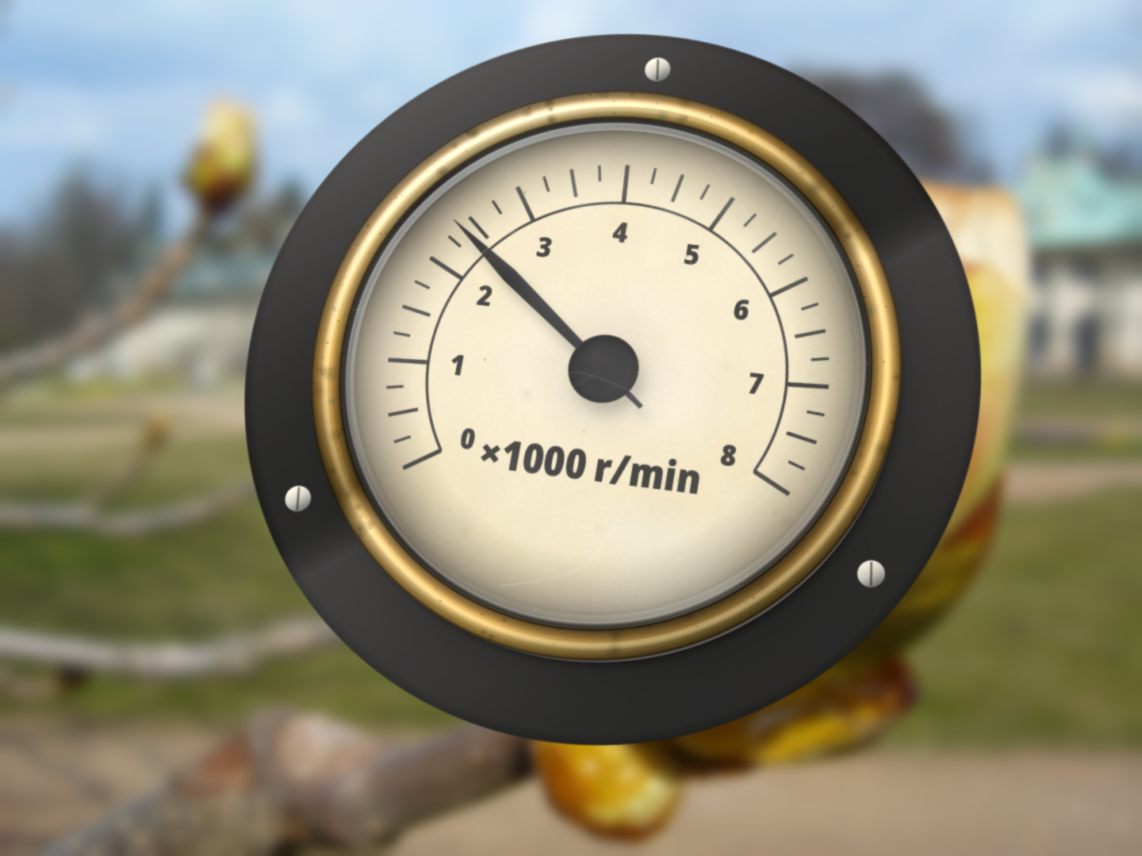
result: 2375 rpm
